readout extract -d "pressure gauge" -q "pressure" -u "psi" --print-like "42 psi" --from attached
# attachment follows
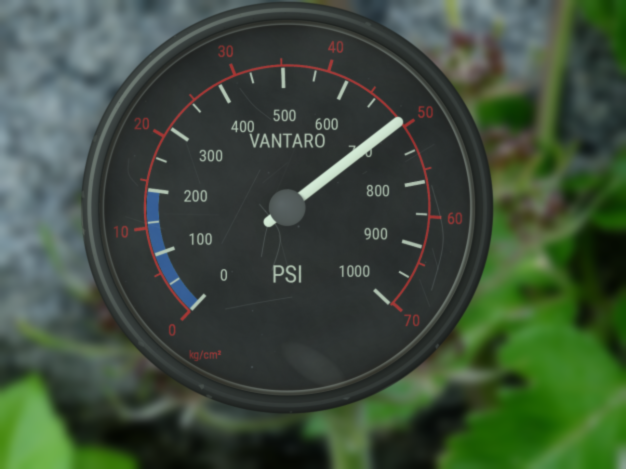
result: 700 psi
